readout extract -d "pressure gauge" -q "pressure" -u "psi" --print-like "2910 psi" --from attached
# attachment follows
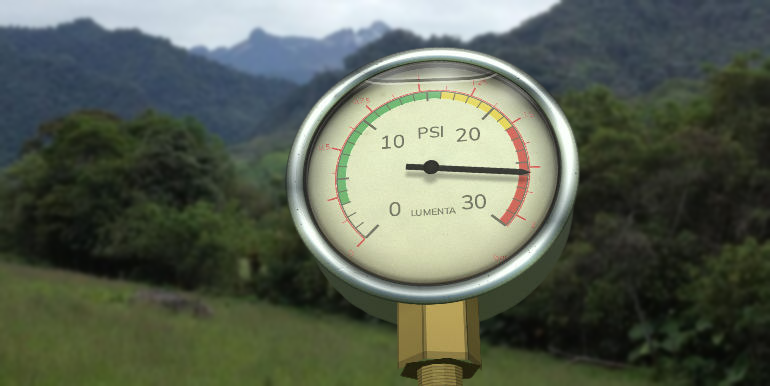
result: 26 psi
